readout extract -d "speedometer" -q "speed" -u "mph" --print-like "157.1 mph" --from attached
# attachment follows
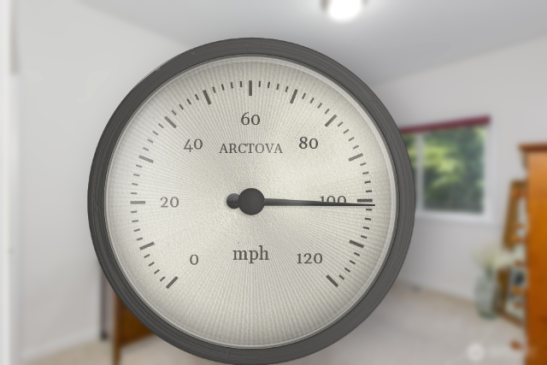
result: 101 mph
